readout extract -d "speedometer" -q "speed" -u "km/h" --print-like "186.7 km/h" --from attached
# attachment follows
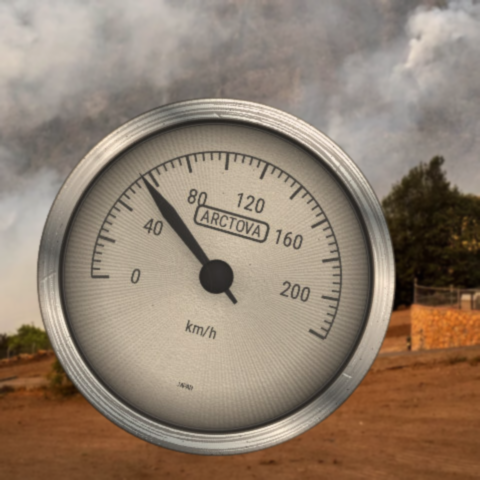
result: 56 km/h
